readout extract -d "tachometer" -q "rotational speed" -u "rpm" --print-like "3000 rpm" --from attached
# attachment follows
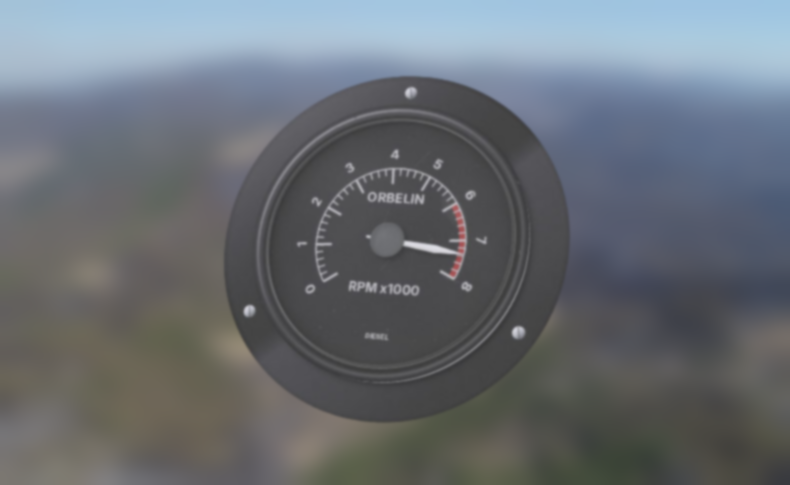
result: 7400 rpm
